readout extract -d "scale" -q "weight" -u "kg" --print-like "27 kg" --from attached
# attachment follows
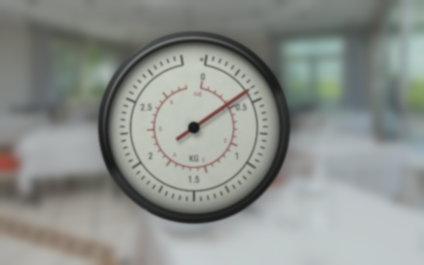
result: 0.4 kg
